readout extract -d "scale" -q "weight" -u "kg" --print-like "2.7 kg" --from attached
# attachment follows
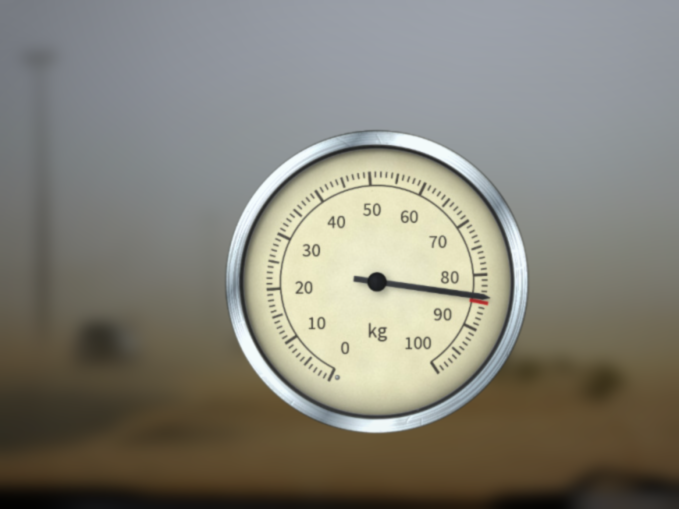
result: 84 kg
